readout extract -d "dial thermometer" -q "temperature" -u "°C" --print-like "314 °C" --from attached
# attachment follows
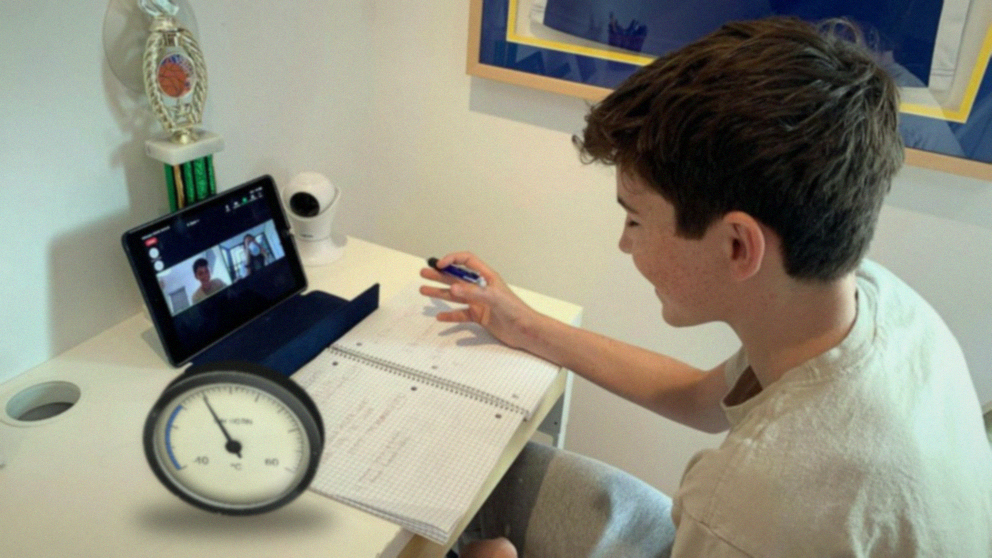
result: 0 °C
